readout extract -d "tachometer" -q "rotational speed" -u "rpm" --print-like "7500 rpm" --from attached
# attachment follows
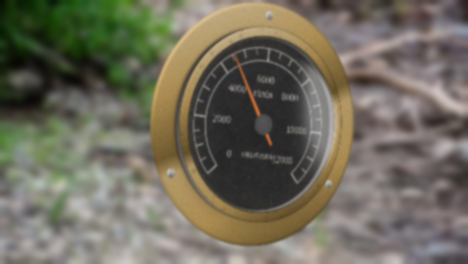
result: 4500 rpm
